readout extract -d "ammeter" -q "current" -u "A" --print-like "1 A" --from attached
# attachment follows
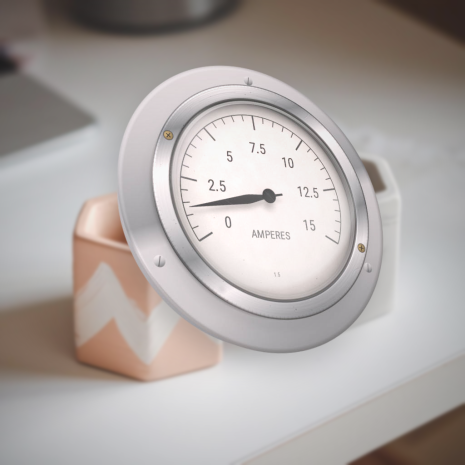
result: 1.25 A
